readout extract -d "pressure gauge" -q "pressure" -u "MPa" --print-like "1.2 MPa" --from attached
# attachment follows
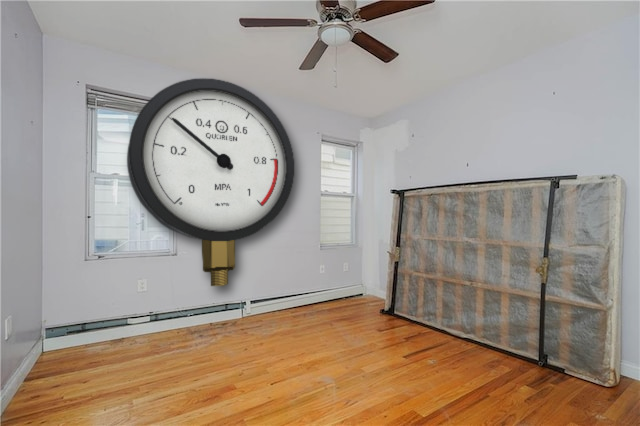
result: 0.3 MPa
